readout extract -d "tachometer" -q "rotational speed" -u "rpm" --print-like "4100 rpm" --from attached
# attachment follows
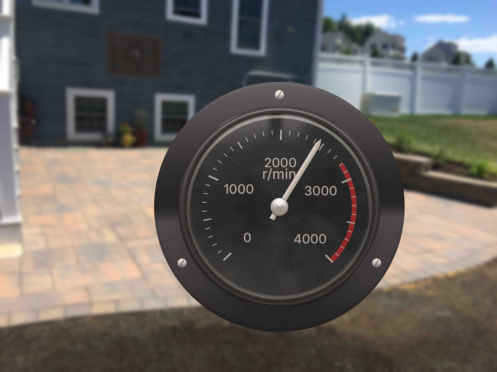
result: 2450 rpm
